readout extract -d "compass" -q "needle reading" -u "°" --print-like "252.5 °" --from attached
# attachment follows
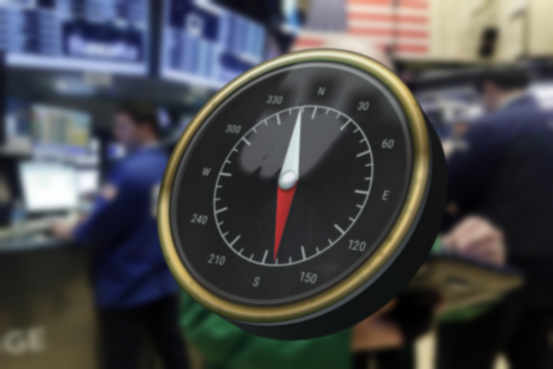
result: 170 °
